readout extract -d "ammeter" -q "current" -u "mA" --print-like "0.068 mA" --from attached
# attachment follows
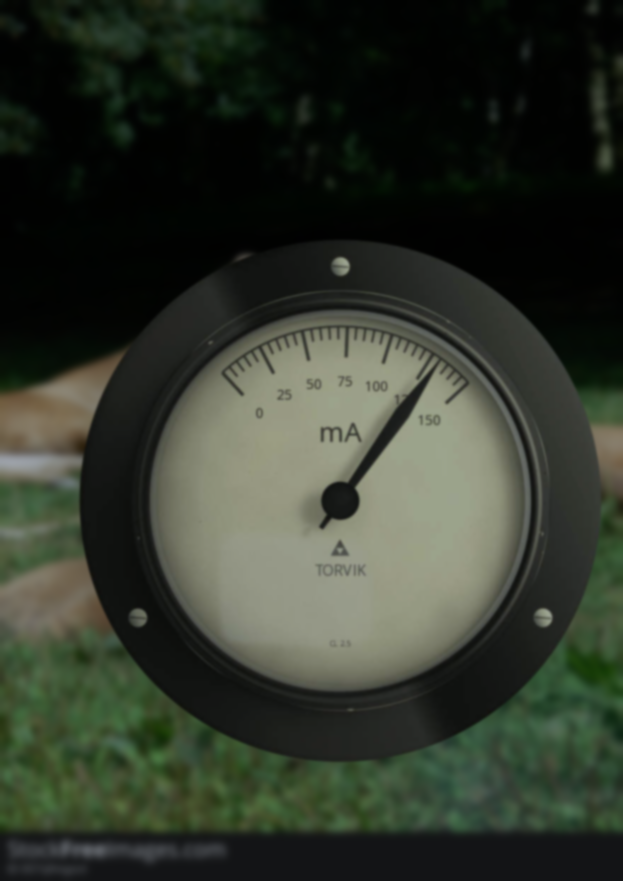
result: 130 mA
